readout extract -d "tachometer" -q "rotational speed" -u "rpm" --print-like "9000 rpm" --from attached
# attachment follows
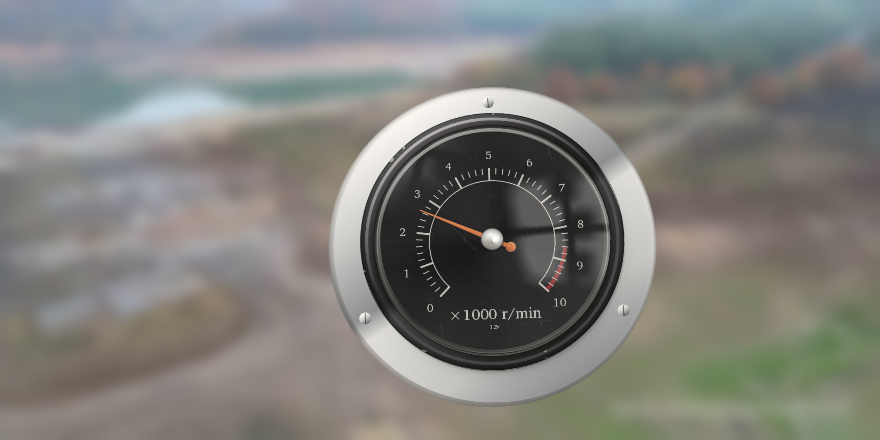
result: 2600 rpm
